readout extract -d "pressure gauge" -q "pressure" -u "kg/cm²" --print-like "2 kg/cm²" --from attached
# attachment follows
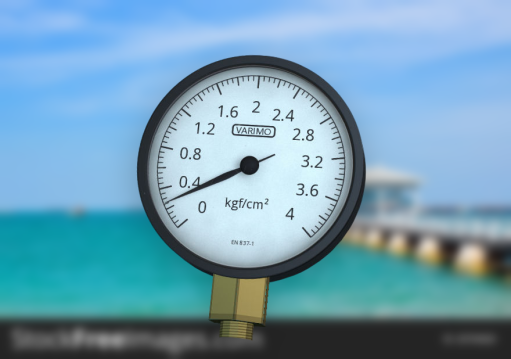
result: 0.25 kg/cm²
